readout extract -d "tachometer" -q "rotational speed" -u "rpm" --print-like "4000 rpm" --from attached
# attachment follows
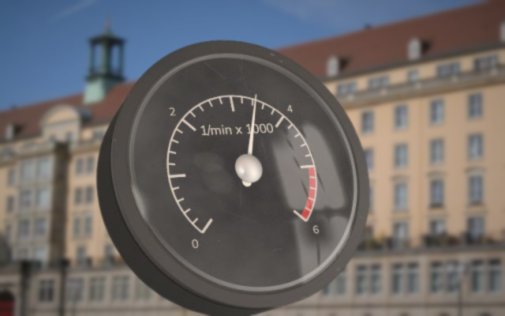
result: 3400 rpm
